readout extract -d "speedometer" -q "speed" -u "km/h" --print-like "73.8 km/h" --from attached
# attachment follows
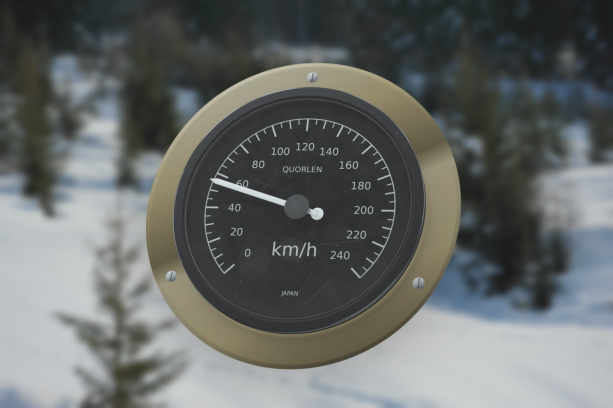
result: 55 km/h
